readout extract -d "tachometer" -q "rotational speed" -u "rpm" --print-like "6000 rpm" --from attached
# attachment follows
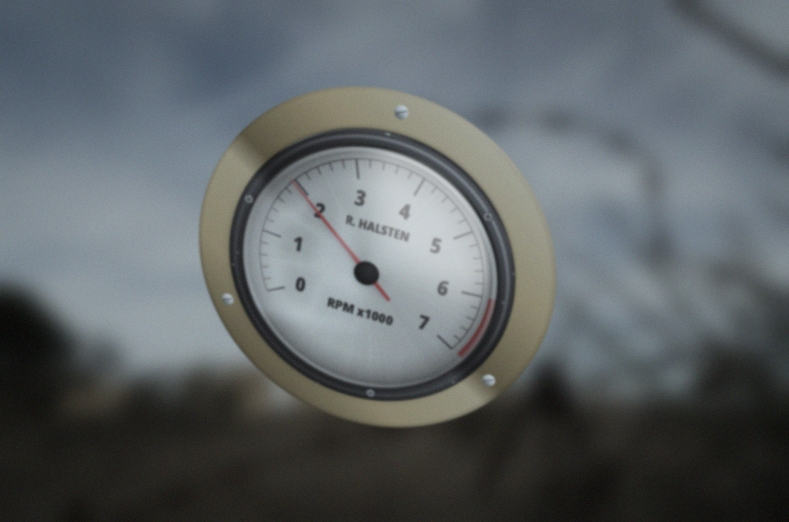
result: 2000 rpm
